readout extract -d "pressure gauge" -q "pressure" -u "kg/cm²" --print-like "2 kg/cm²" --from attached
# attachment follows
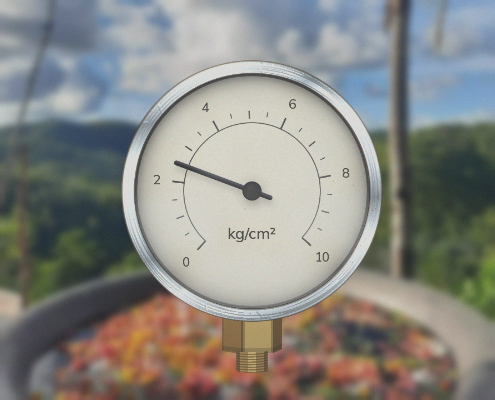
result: 2.5 kg/cm²
